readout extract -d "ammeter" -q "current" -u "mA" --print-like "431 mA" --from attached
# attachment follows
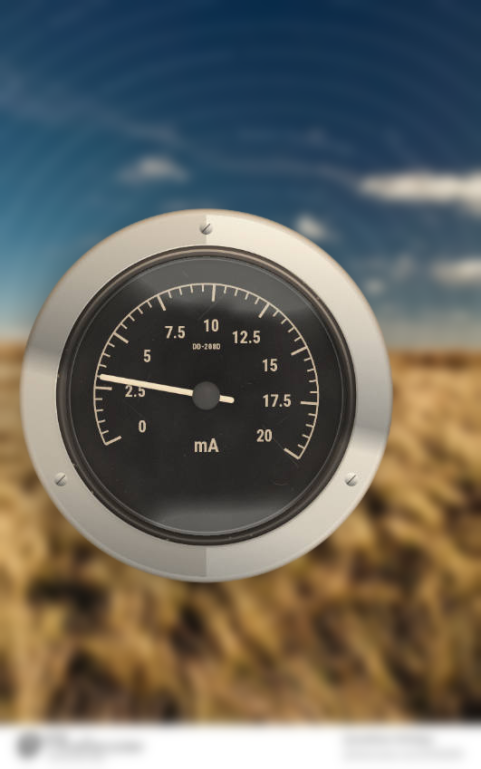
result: 3 mA
